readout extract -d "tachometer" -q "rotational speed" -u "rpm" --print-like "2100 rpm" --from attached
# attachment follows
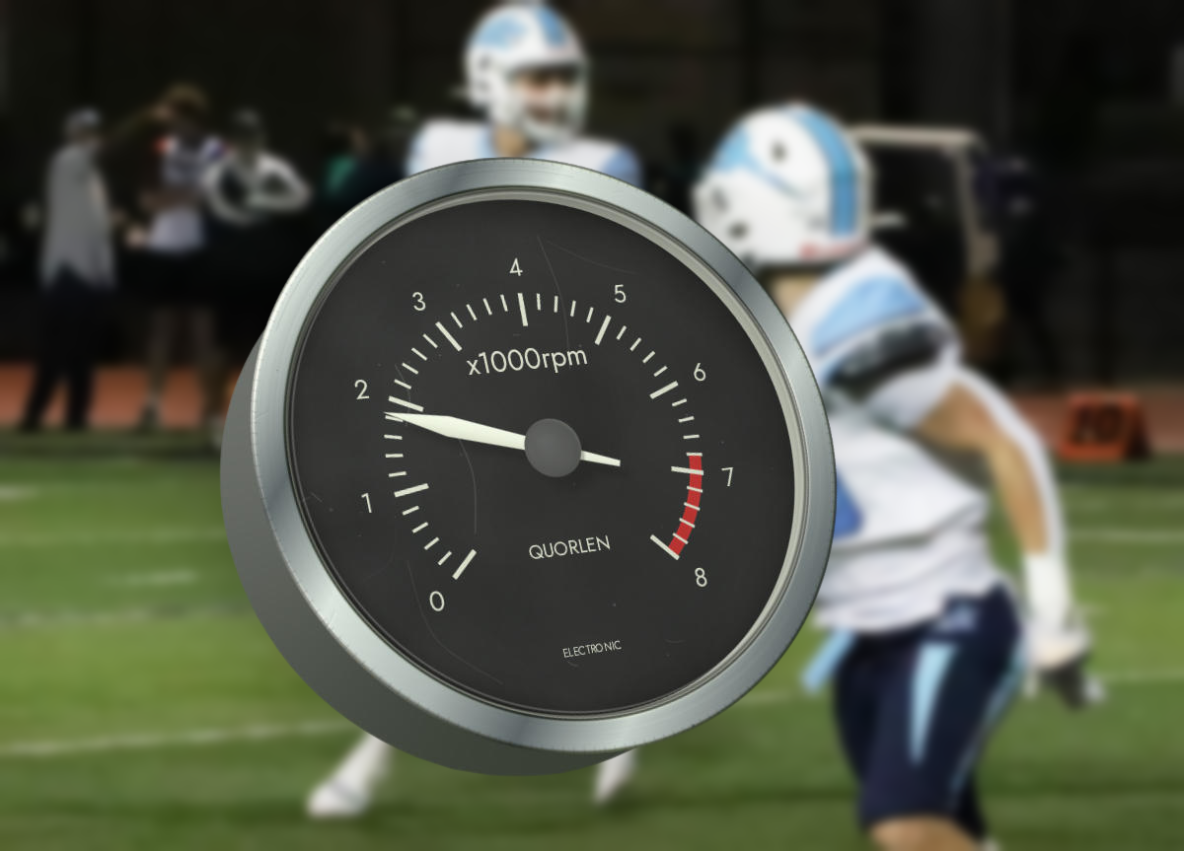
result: 1800 rpm
